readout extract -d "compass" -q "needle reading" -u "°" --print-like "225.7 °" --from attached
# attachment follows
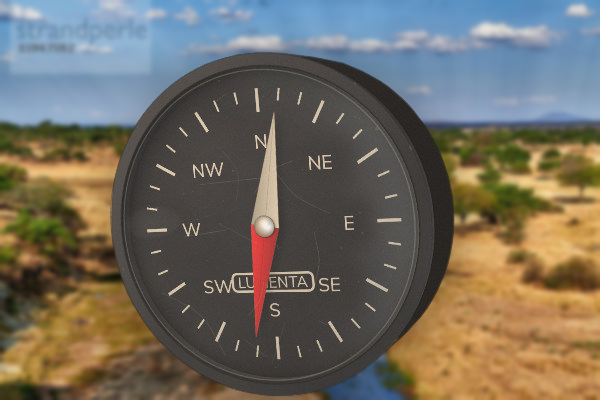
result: 190 °
